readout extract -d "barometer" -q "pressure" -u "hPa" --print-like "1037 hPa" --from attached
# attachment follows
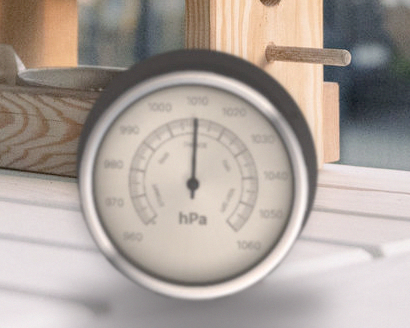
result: 1010 hPa
